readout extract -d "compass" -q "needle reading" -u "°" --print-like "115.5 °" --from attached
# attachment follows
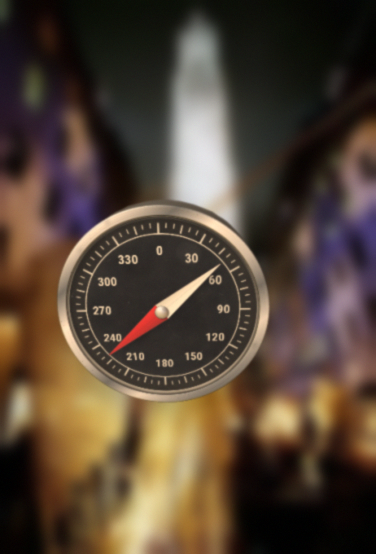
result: 230 °
